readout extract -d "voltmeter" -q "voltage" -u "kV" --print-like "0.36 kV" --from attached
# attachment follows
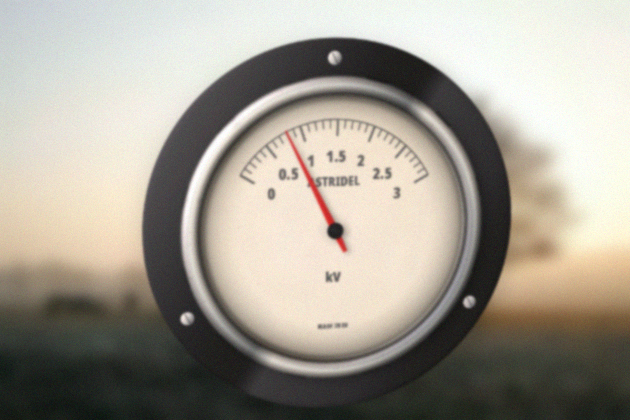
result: 0.8 kV
